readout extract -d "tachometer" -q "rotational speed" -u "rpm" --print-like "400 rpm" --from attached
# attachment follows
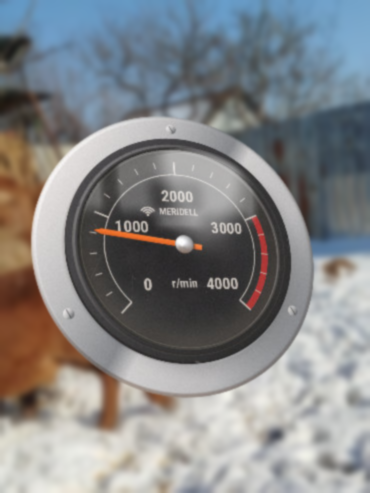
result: 800 rpm
